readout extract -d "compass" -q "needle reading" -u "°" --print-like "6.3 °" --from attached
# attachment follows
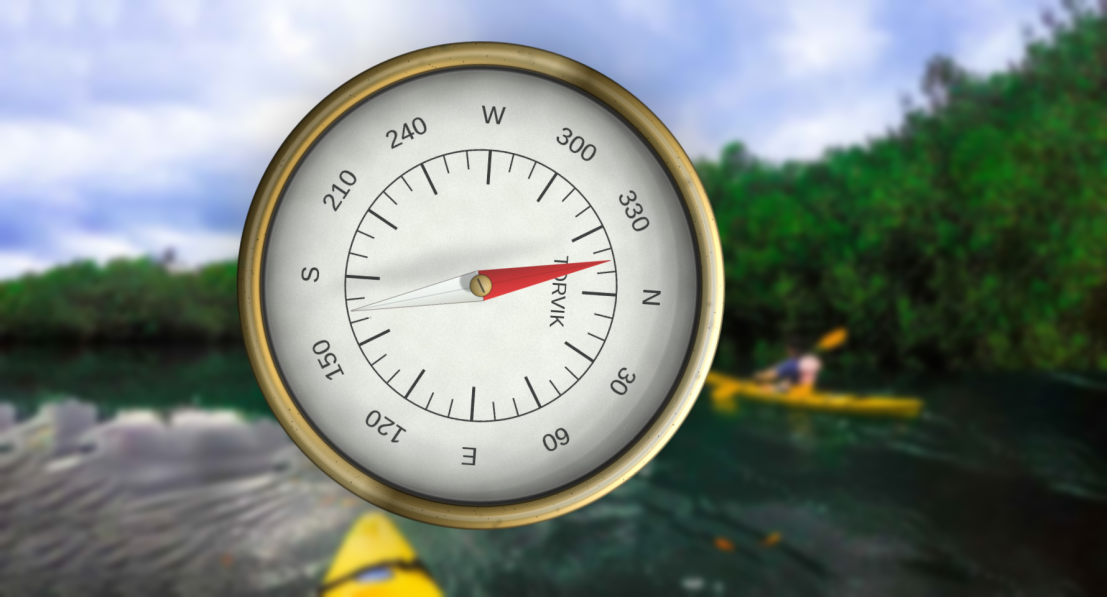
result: 345 °
